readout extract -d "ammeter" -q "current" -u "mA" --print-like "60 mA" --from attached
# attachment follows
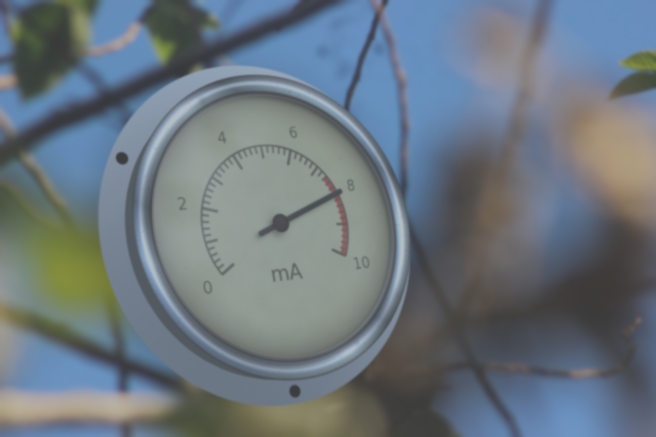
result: 8 mA
